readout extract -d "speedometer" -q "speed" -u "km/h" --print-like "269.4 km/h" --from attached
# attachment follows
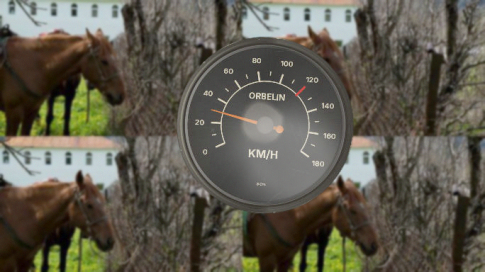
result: 30 km/h
